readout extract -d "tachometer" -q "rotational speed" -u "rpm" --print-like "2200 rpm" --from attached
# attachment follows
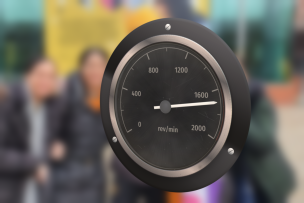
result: 1700 rpm
